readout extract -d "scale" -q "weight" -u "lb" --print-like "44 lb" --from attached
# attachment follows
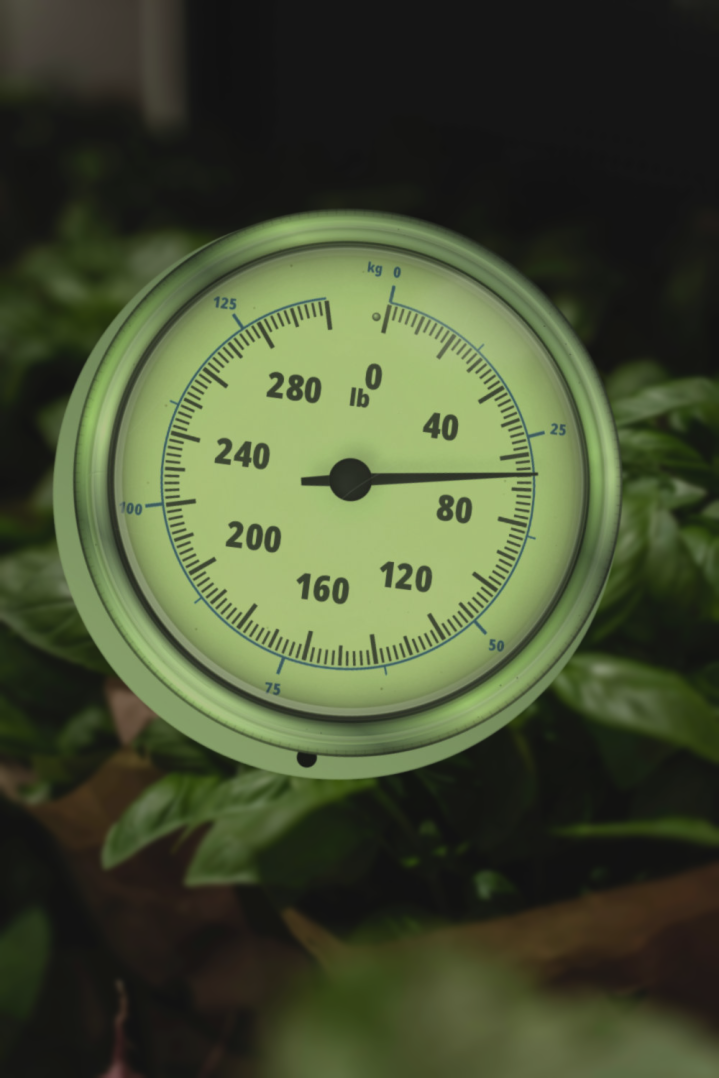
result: 66 lb
